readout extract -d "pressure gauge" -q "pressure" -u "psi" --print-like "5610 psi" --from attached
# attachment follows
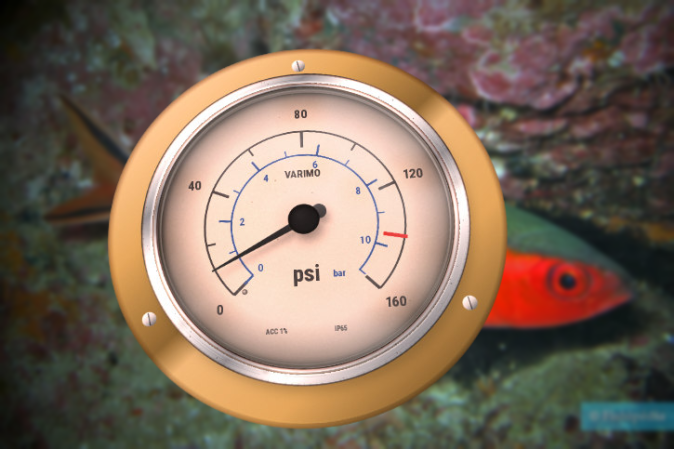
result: 10 psi
